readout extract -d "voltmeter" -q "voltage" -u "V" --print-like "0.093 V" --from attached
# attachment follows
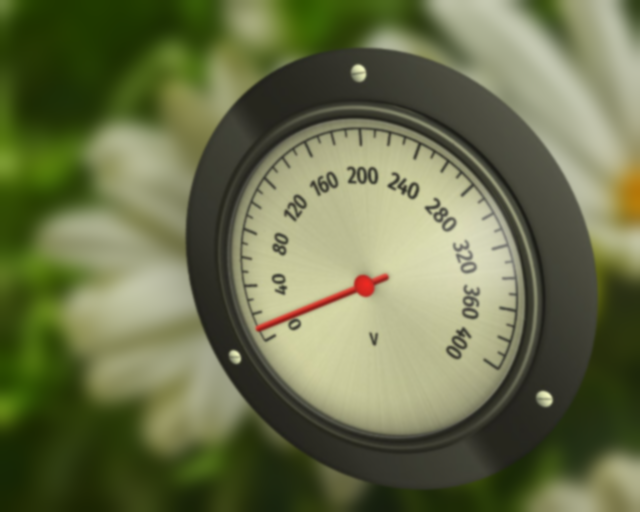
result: 10 V
